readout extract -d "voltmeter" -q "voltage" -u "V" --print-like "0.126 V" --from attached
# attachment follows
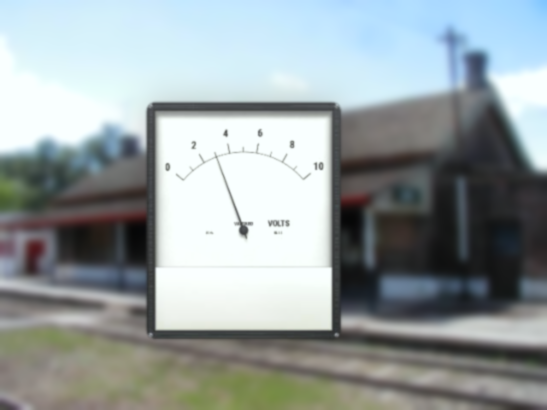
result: 3 V
